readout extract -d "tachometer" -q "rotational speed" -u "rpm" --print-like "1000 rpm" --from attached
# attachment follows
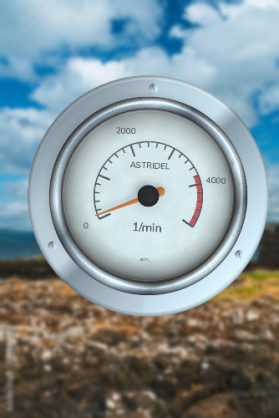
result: 100 rpm
